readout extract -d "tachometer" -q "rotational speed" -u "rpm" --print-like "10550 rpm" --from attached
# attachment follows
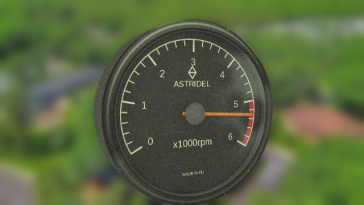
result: 5300 rpm
